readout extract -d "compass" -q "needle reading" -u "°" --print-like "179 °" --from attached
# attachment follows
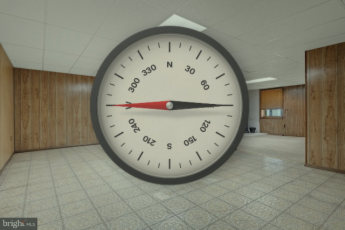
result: 270 °
